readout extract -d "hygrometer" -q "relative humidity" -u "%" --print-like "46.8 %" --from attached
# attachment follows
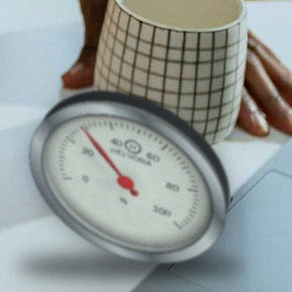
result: 30 %
